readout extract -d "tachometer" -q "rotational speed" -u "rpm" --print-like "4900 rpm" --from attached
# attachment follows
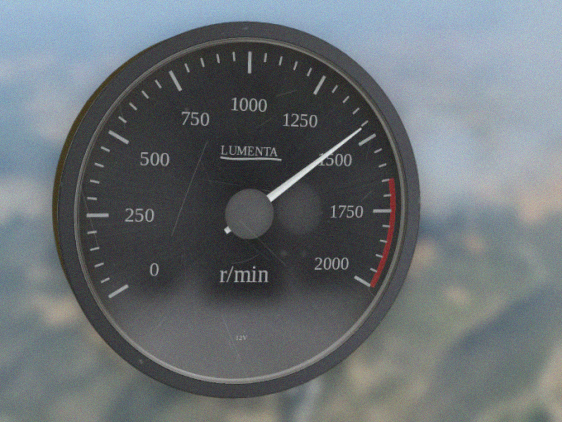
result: 1450 rpm
